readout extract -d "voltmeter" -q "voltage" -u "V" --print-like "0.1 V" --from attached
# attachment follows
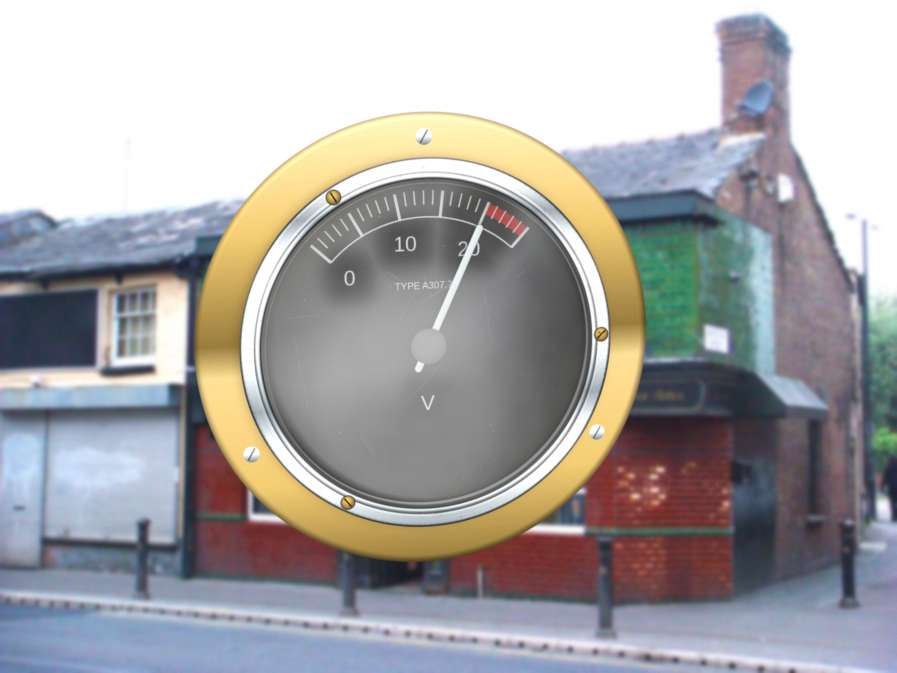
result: 20 V
